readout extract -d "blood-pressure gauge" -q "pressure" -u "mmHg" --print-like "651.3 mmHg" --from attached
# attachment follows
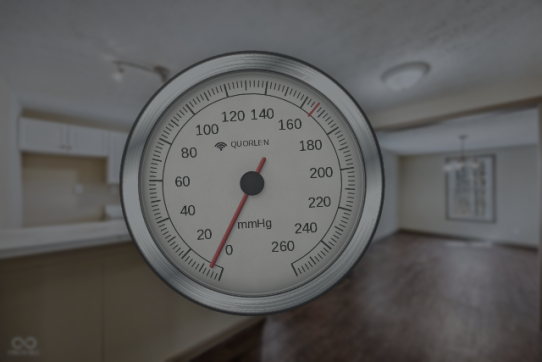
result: 6 mmHg
